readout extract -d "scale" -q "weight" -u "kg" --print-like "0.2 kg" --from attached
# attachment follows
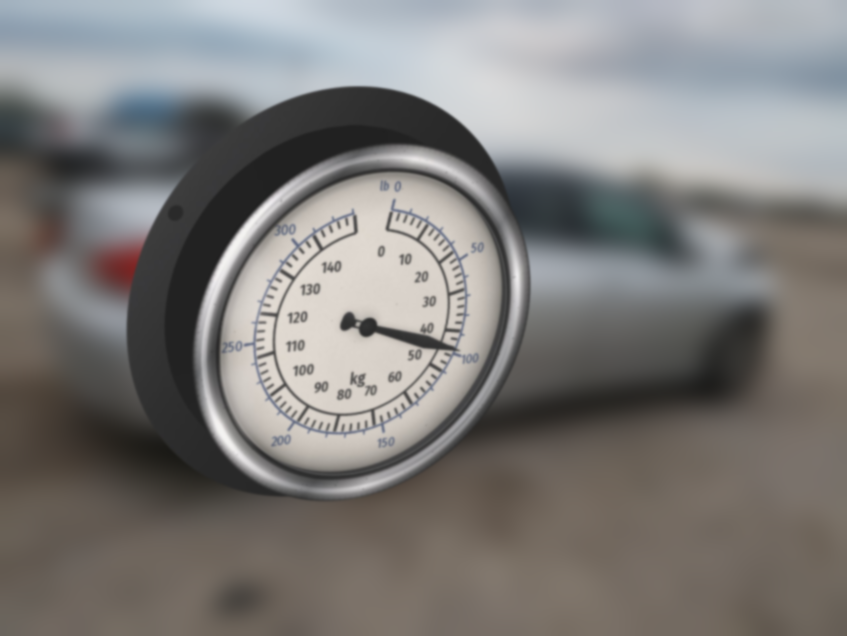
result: 44 kg
